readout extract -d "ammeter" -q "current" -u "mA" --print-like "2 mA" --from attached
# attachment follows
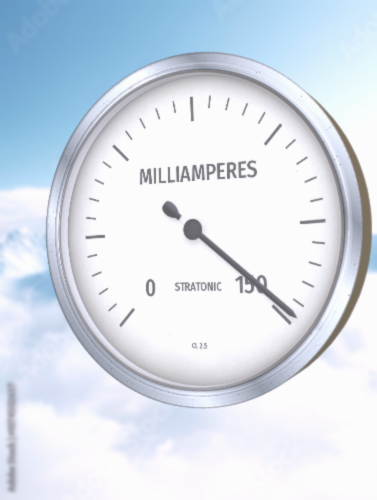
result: 147.5 mA
